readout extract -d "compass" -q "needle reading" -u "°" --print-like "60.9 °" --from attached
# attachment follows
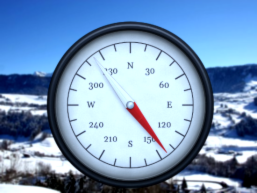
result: 142.5 °
